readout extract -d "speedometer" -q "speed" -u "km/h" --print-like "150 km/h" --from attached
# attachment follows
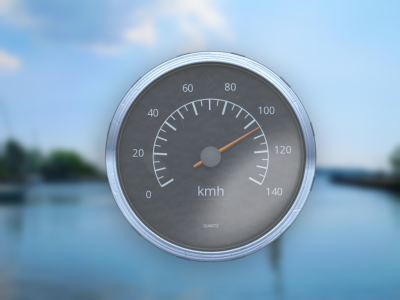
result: 105 km/h
